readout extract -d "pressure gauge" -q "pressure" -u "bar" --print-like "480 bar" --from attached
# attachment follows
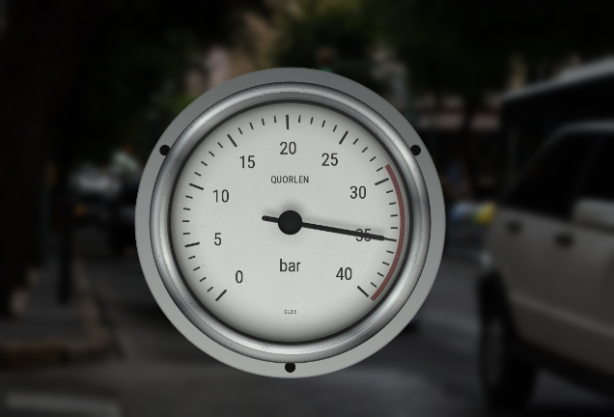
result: 35 bar
